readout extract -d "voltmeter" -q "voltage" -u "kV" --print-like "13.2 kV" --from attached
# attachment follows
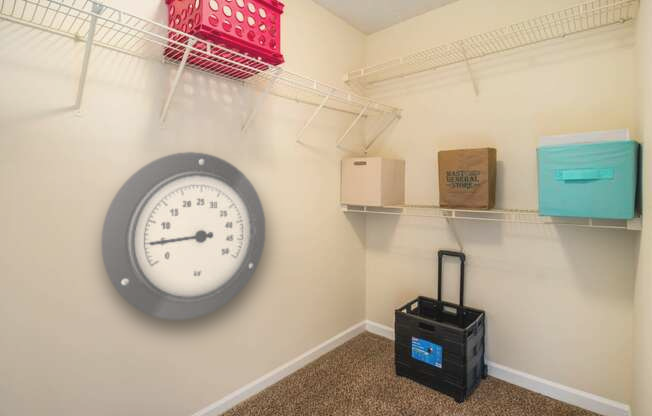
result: 5 kV
